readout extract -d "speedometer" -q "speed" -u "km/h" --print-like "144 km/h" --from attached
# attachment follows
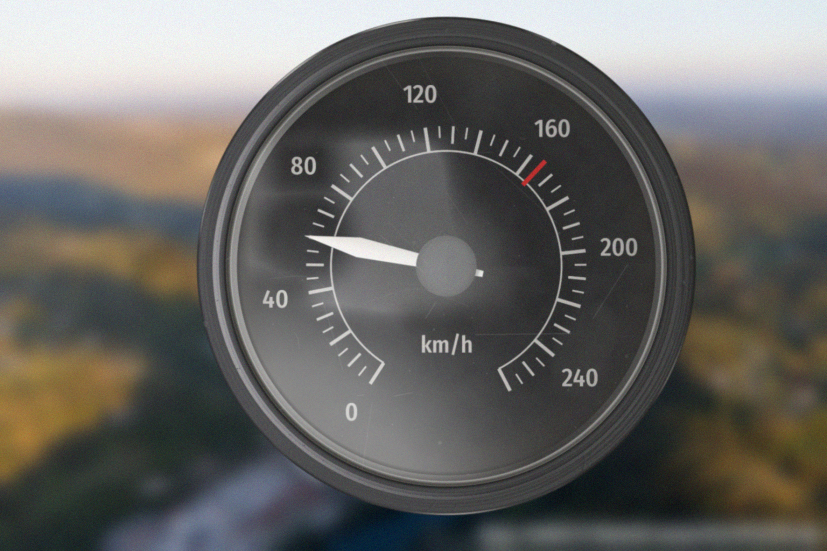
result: 60 km/h
